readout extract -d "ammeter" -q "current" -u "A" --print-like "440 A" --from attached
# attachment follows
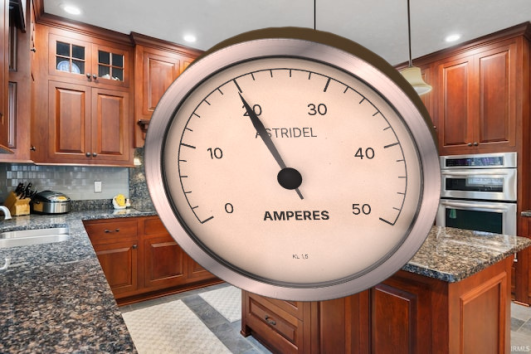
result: 20 A
